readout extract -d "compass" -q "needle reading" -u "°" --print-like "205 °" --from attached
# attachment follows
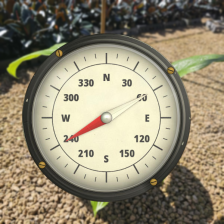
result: 240 °
